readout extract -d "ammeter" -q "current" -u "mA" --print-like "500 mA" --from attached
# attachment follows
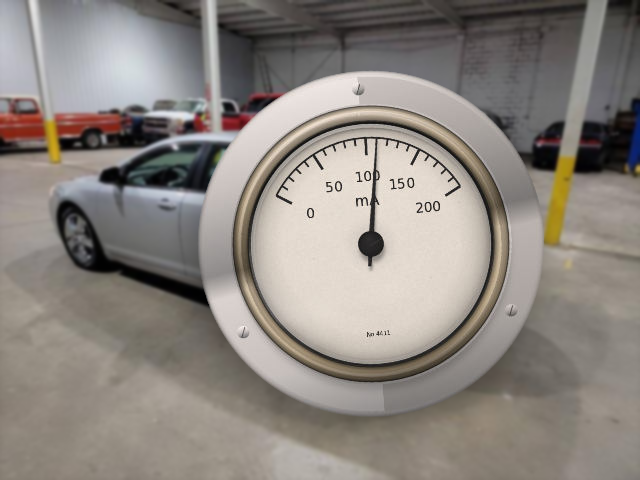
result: 110 mA
